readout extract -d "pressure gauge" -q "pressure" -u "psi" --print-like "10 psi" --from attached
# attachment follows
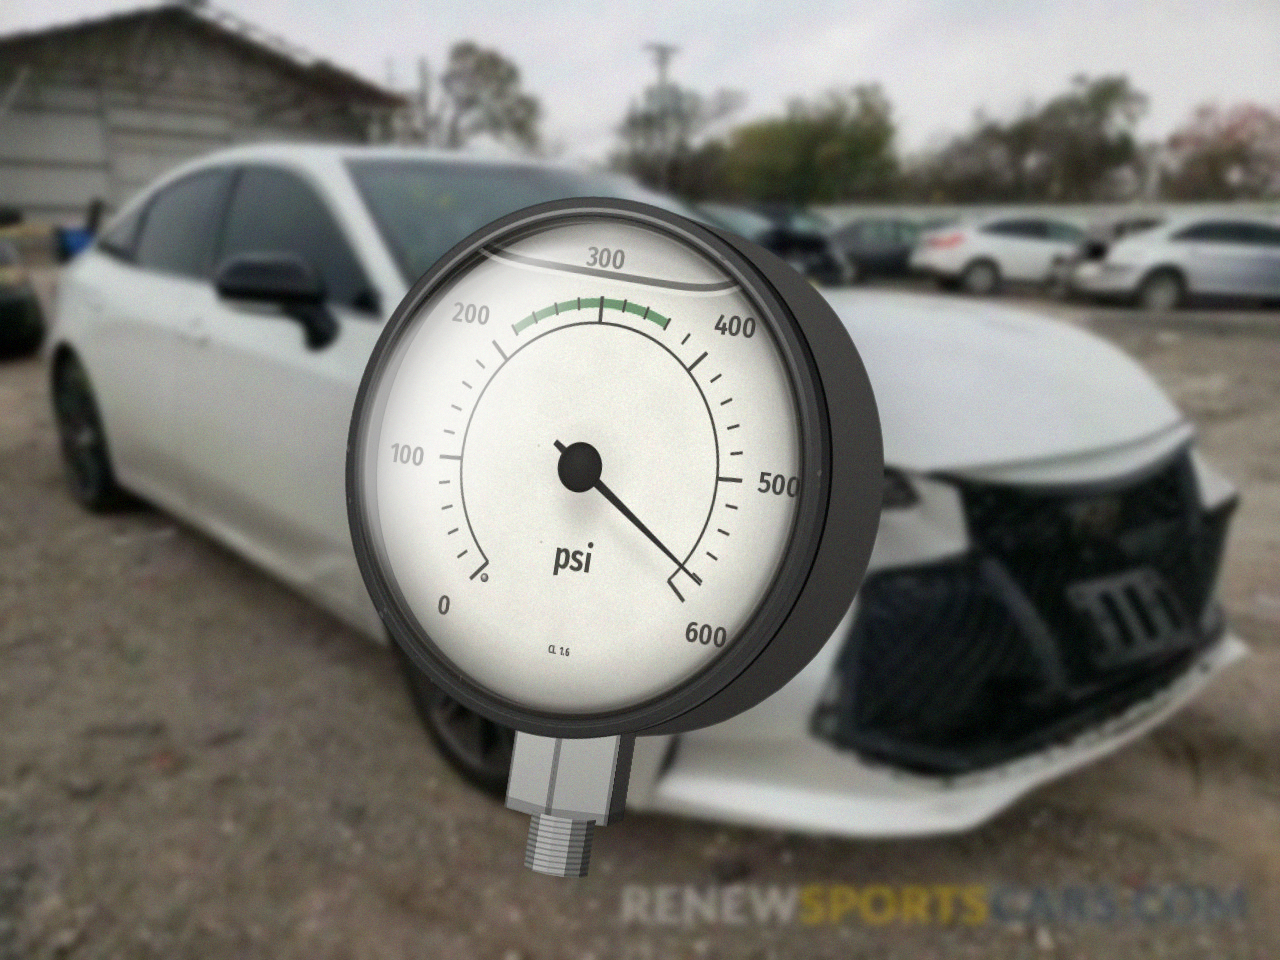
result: 580 psi
